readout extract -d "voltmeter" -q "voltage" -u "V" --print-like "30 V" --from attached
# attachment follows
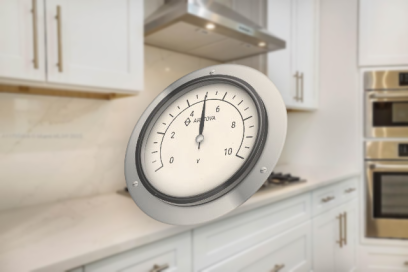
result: 5 V
